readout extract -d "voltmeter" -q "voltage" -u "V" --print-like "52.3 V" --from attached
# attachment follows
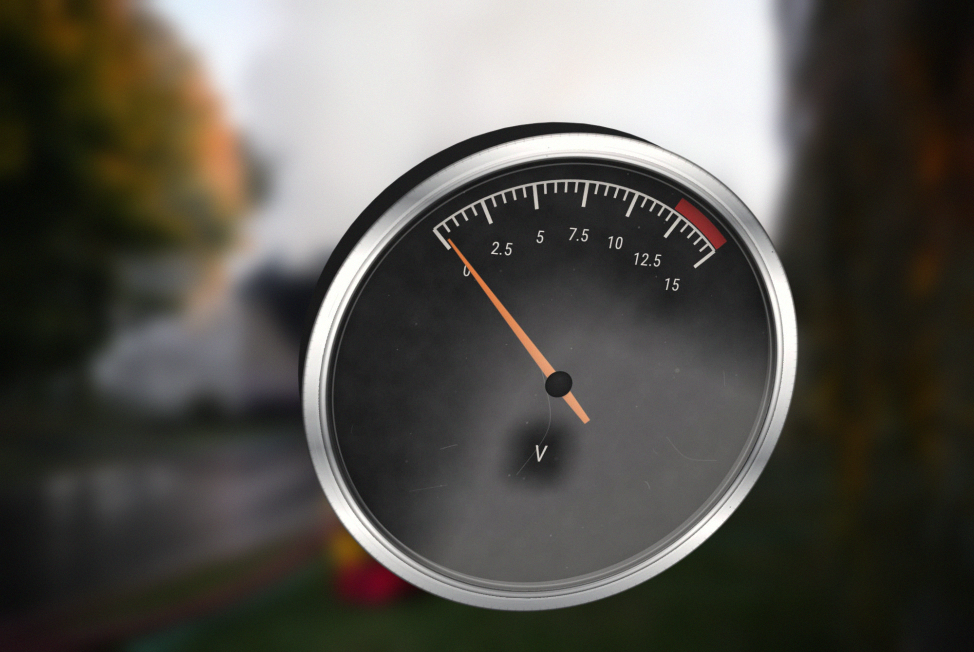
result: 0.25 V
